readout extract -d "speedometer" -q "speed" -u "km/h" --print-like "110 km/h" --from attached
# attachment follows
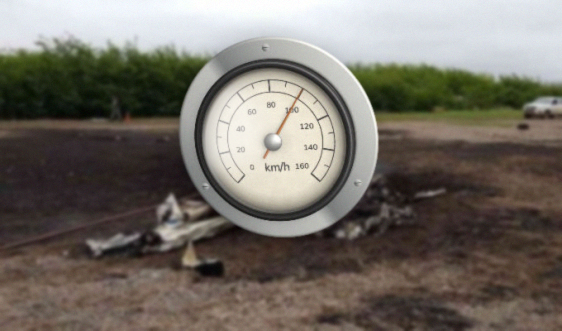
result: 100 km/h
